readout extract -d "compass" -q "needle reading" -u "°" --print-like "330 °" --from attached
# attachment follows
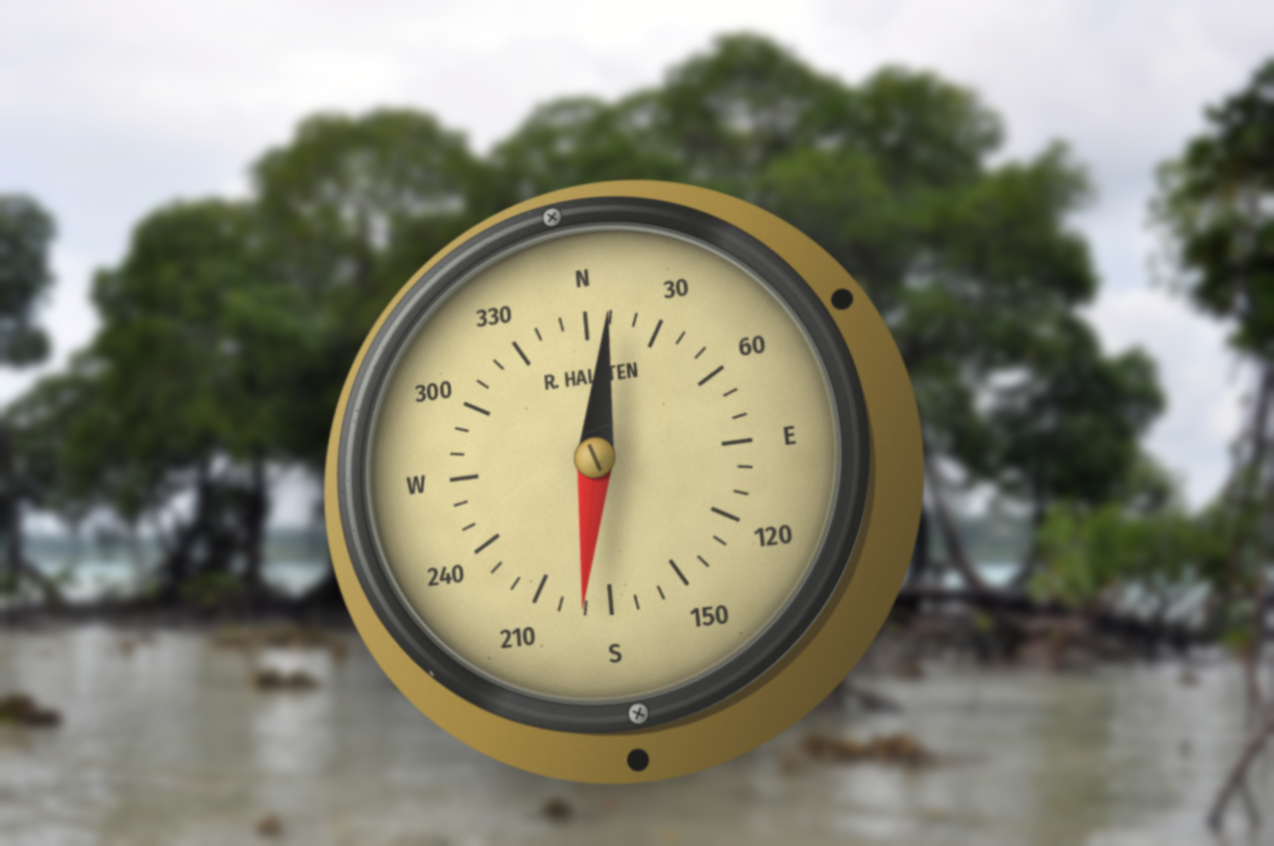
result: 190 °
